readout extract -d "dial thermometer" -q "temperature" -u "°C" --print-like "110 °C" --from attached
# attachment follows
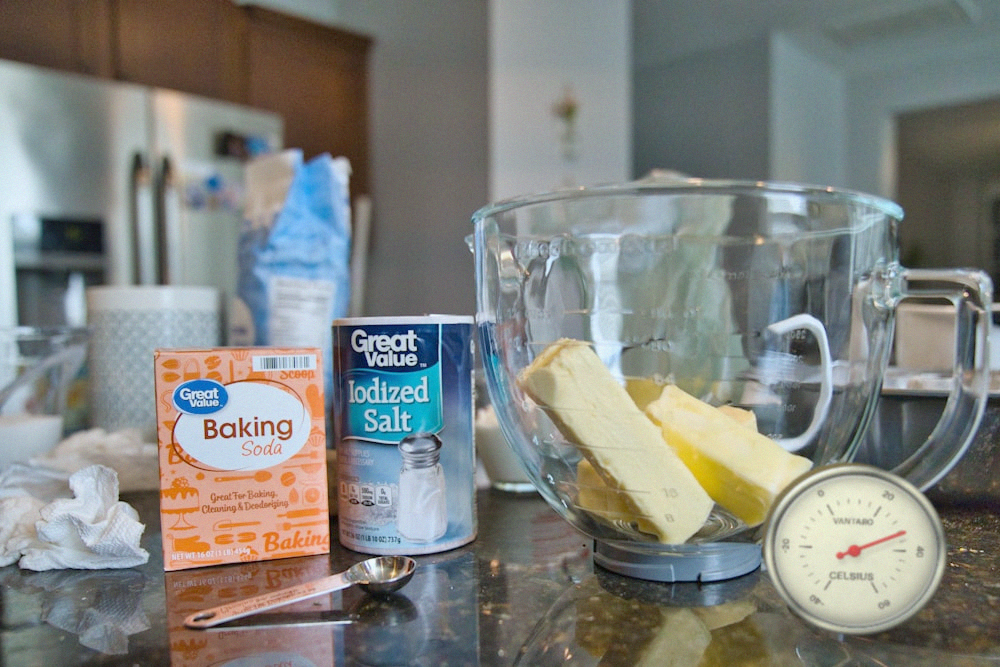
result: 32 °C
